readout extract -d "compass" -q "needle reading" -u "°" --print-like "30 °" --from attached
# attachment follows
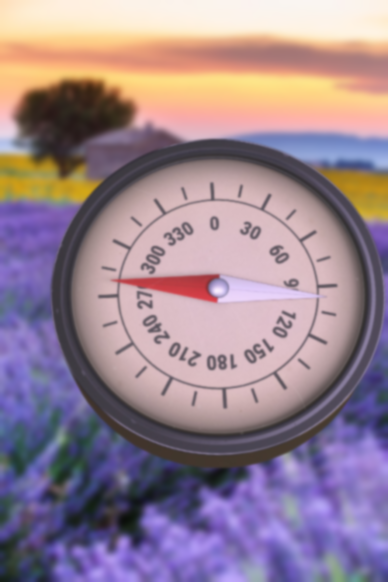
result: 277.5 °
